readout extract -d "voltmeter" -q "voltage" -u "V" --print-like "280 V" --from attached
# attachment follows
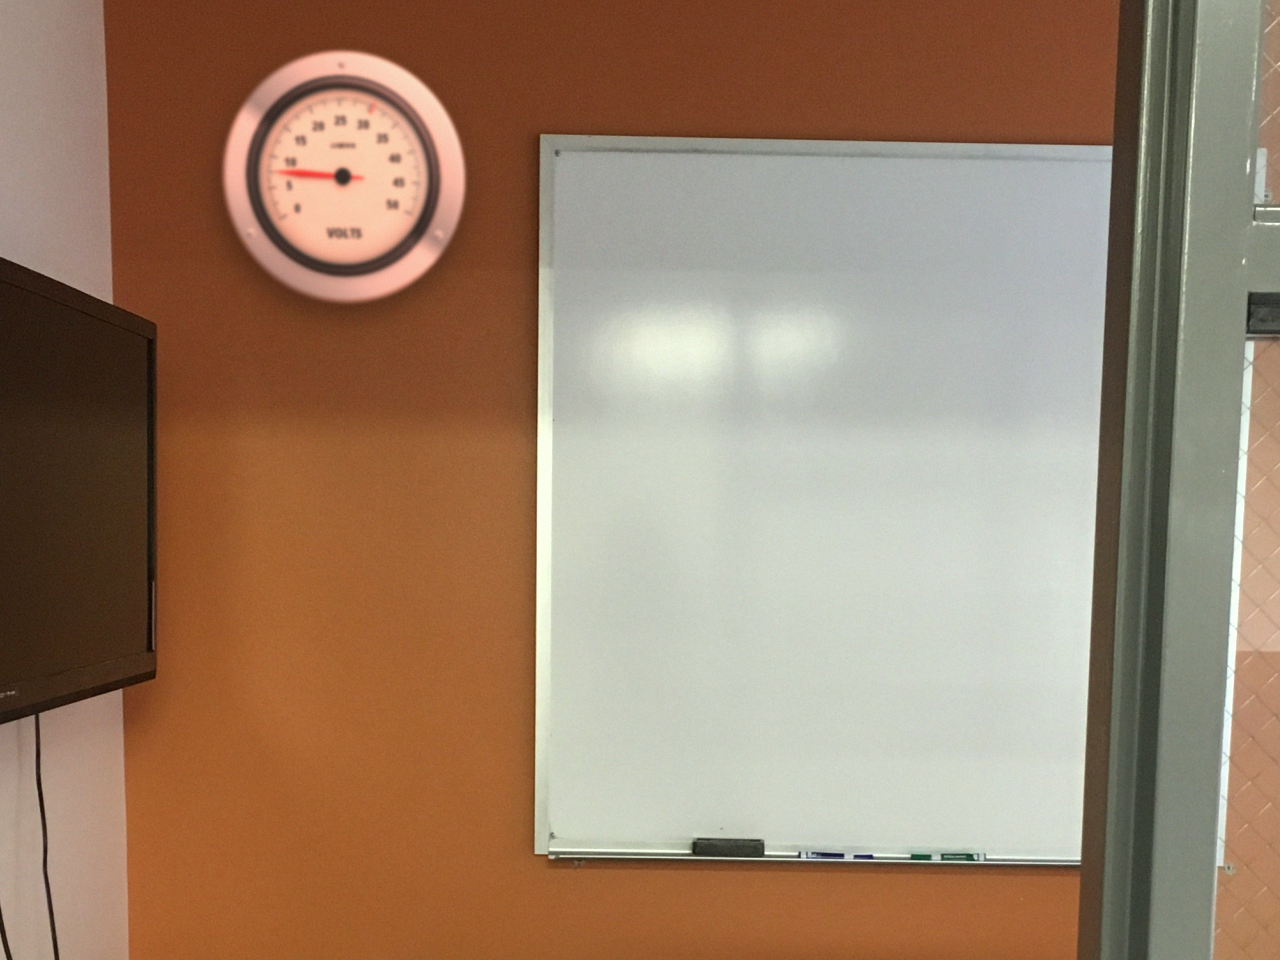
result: 7.5 V
